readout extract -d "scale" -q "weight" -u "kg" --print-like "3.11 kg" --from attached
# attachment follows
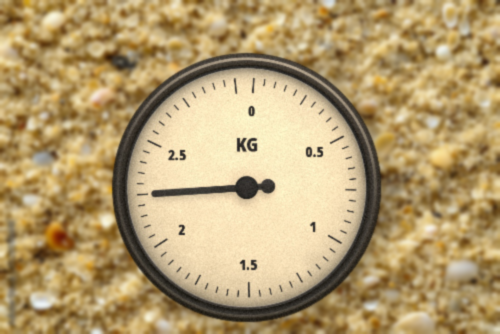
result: 2.25 kg
